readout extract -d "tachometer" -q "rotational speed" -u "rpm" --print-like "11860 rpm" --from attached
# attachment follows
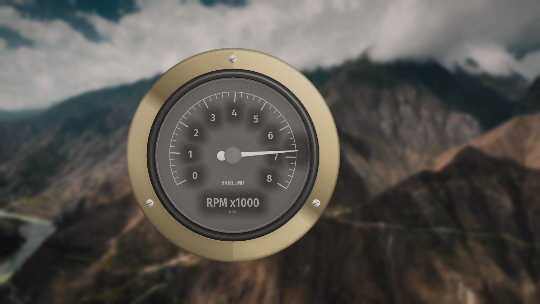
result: 6800 rpm
